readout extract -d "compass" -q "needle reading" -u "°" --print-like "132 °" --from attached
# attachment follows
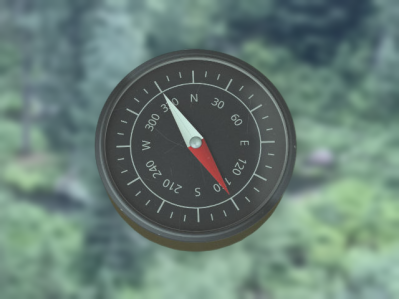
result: 150 °
